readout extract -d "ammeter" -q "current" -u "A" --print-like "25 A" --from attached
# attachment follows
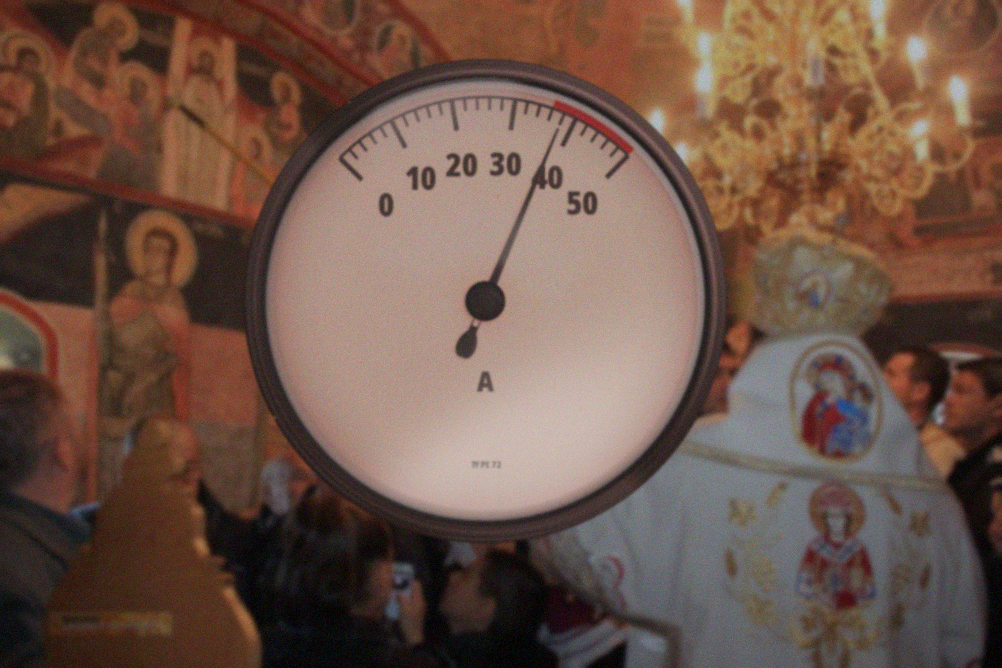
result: 38 A
